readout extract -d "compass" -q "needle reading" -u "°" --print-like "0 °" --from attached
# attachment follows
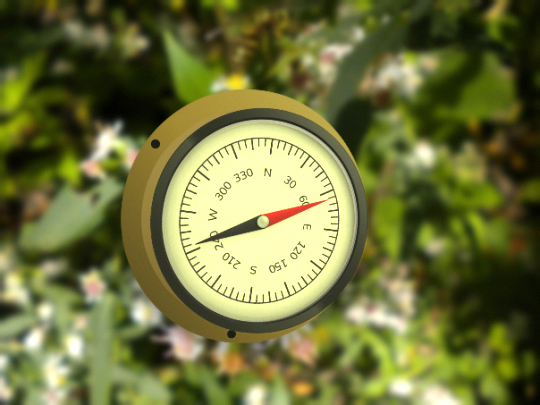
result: 65 °
